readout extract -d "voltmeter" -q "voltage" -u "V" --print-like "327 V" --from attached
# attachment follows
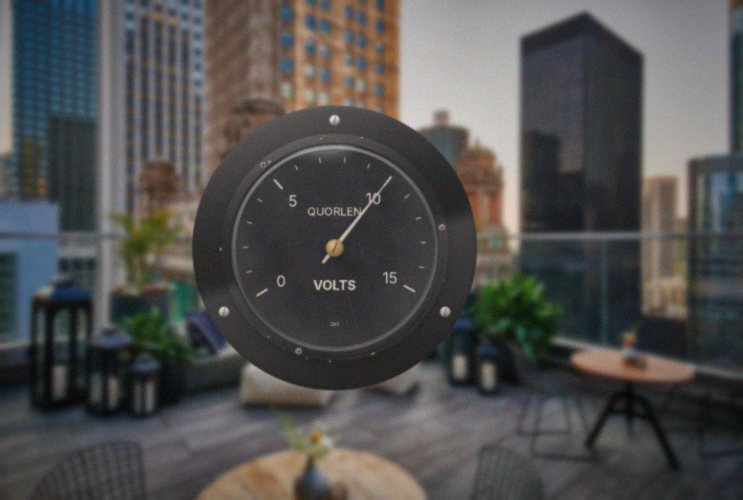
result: 10 V
